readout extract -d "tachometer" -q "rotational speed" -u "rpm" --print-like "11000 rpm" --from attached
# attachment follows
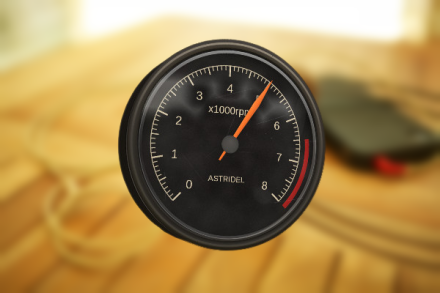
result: 5000 rpm
